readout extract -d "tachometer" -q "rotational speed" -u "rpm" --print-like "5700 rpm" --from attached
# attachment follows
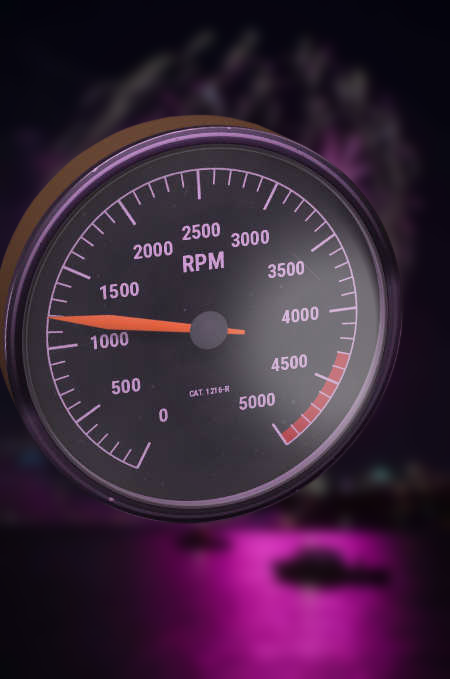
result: 1200 rpm
